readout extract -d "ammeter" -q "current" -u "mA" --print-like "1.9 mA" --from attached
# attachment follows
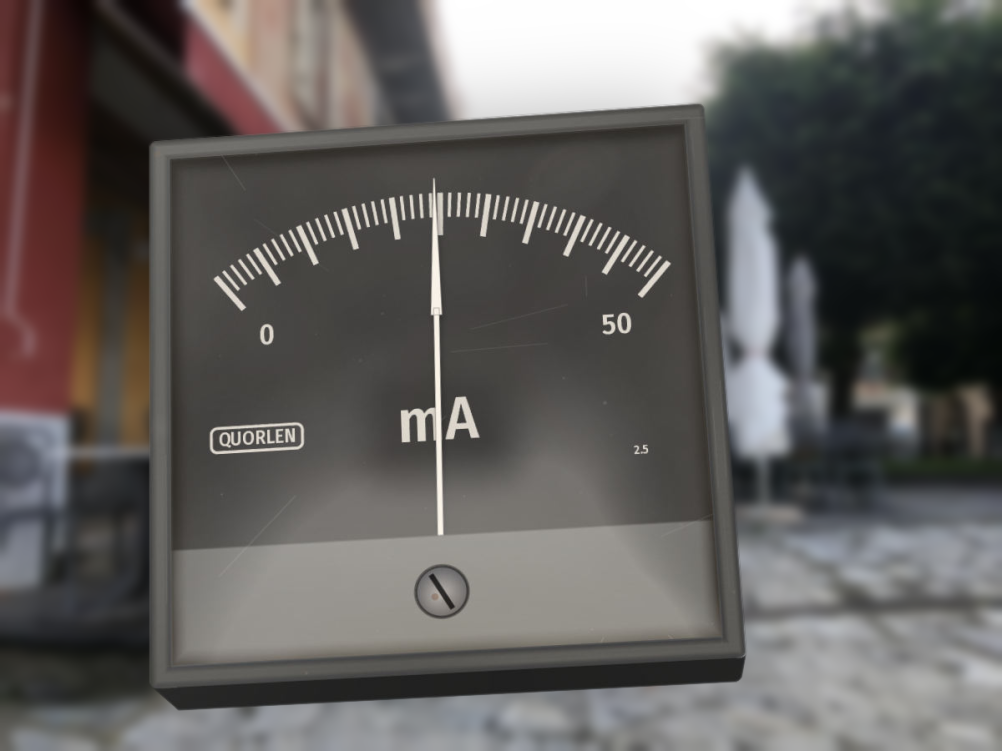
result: 24.5 mA
